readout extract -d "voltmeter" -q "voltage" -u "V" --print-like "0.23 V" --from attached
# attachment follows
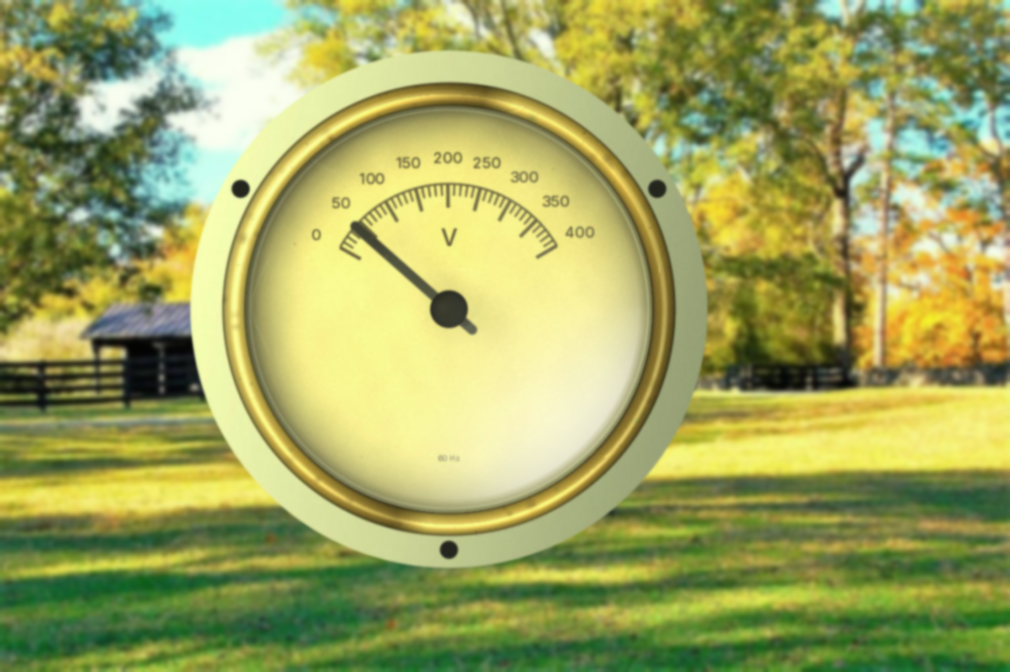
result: 40 V
